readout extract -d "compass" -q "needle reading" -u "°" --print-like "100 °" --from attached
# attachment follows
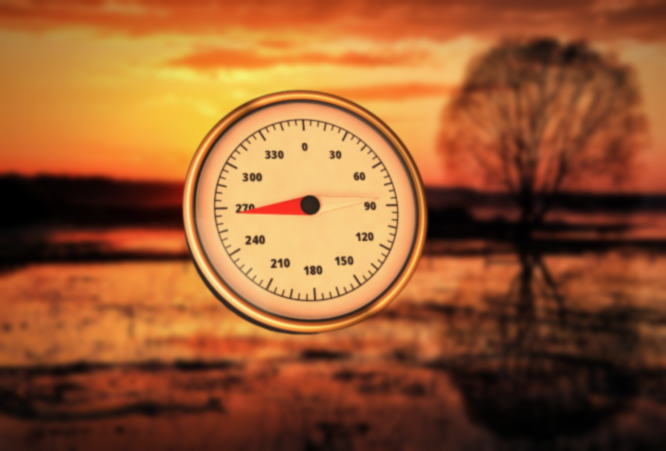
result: 265 °
